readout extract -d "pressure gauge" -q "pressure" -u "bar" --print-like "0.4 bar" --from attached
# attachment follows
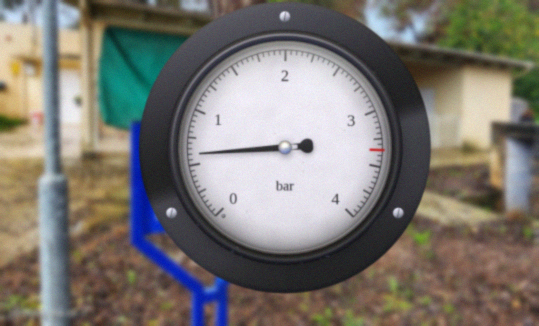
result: 0.6 bar
